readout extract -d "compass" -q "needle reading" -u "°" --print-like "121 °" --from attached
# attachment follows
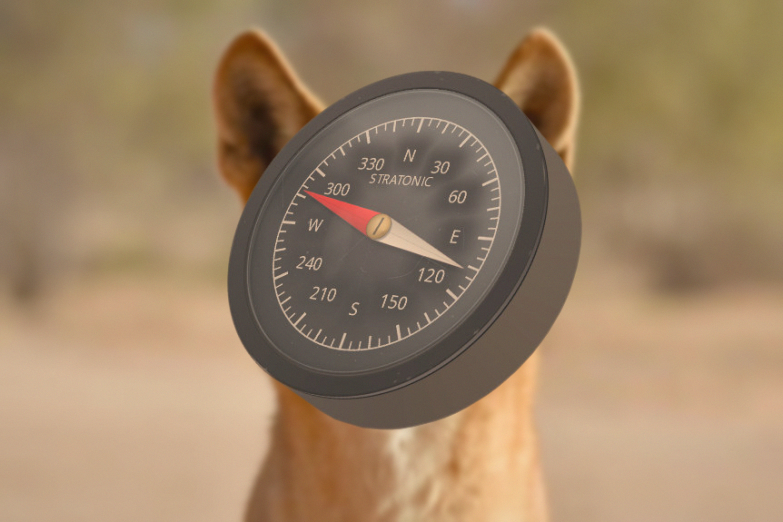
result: 287.5 °
